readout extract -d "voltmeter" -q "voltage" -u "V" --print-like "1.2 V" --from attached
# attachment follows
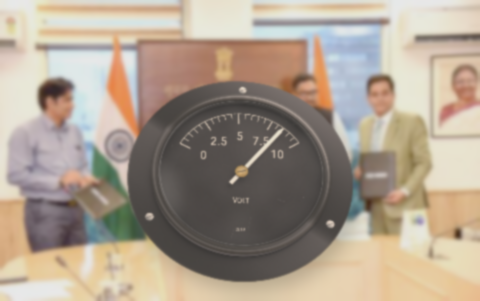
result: 8.5 V
